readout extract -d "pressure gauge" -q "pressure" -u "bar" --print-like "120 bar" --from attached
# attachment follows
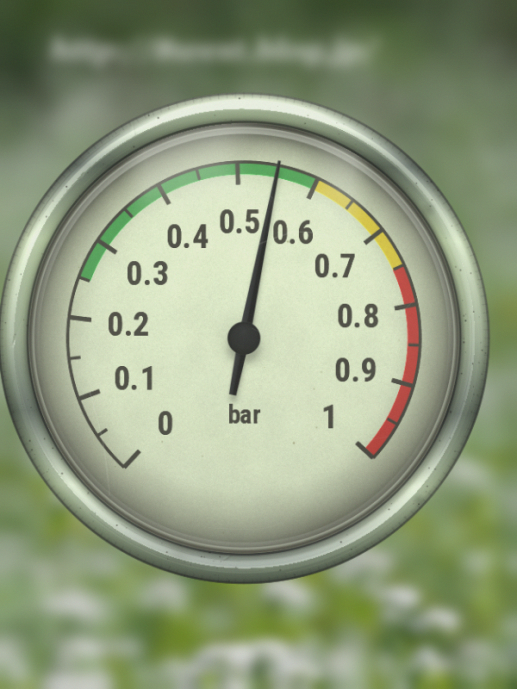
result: 0.55 bar
